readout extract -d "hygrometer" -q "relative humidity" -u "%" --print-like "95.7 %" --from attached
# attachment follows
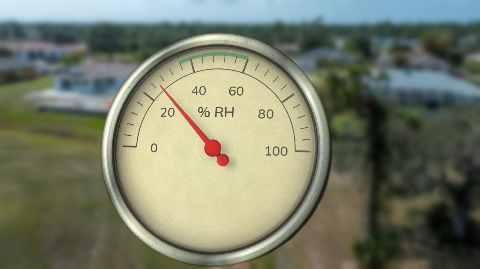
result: 26 %
